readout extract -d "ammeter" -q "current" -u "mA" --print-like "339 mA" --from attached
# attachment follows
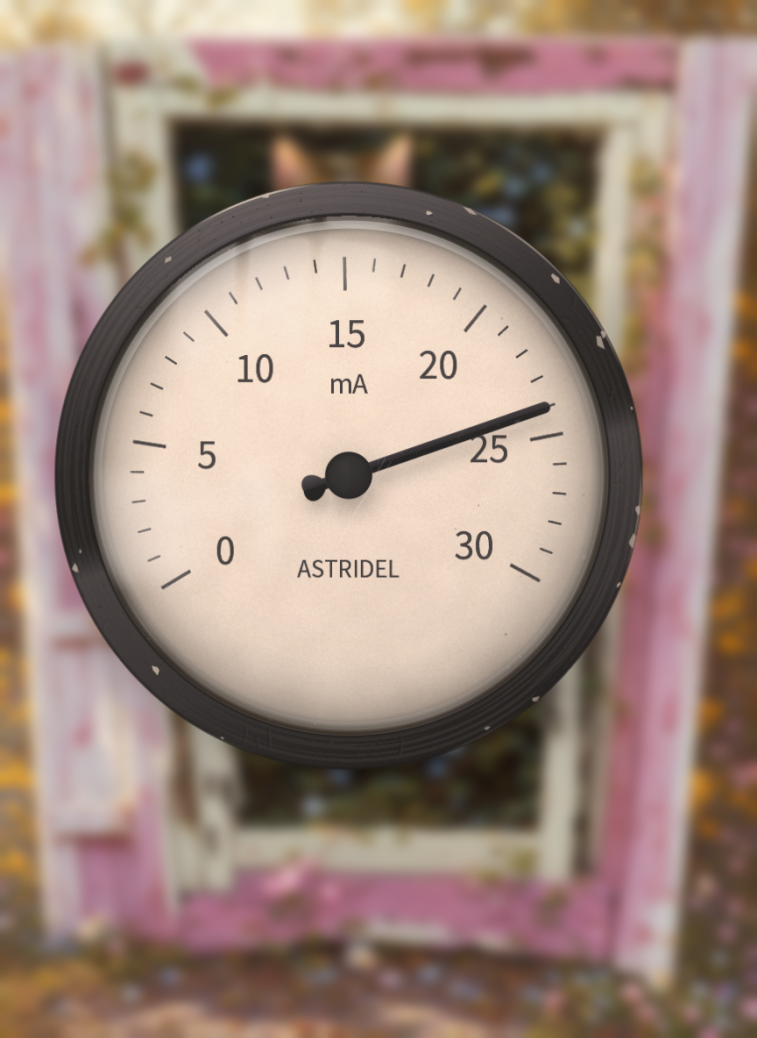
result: 24 mA
